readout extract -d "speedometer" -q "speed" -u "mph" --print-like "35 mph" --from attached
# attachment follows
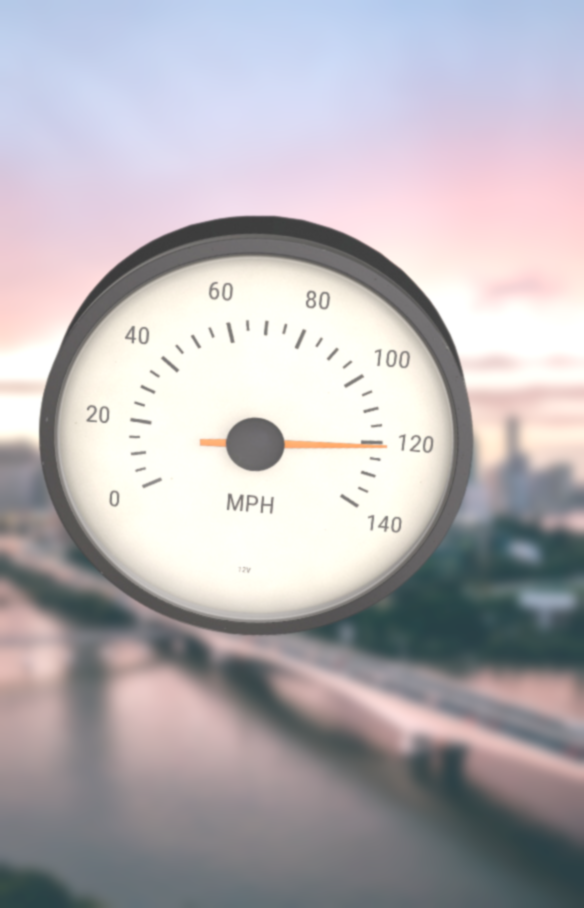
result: 120 mph
